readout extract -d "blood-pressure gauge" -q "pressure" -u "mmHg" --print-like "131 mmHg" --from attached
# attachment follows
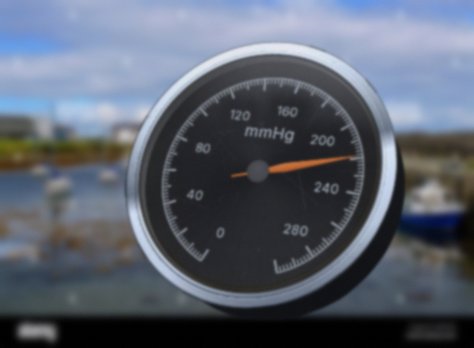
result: 220 mmHg
